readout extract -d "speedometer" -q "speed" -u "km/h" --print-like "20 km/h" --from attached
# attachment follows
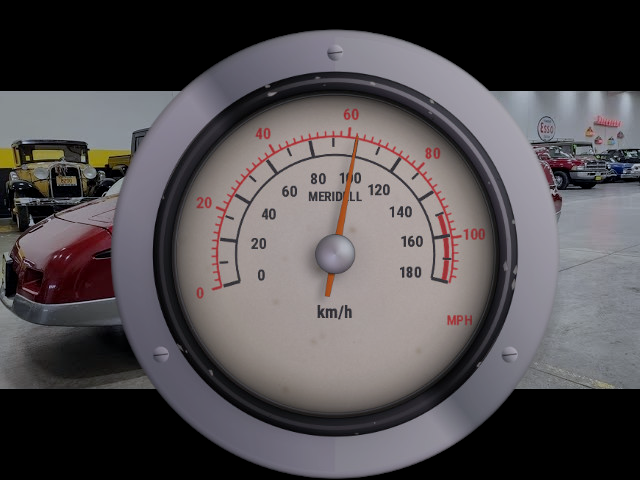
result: 100 km/h
